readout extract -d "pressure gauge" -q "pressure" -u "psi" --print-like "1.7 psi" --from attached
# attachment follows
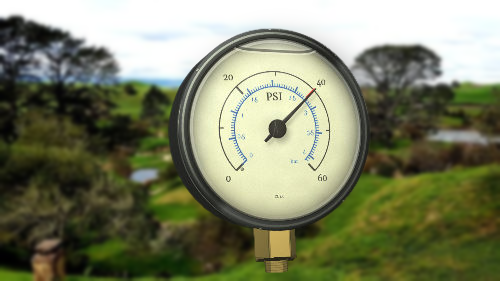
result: 40 psi
